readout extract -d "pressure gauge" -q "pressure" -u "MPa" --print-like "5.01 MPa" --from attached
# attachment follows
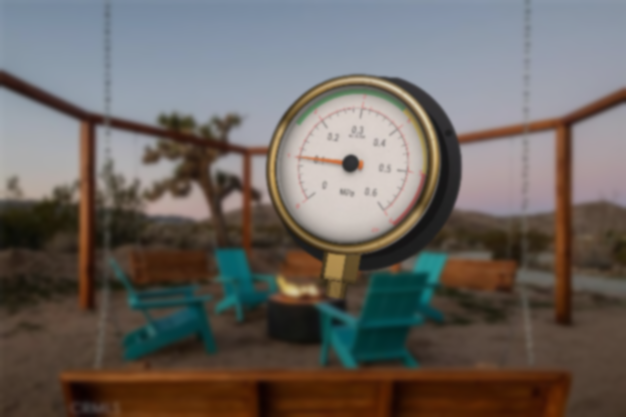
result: 0.1 MPa
